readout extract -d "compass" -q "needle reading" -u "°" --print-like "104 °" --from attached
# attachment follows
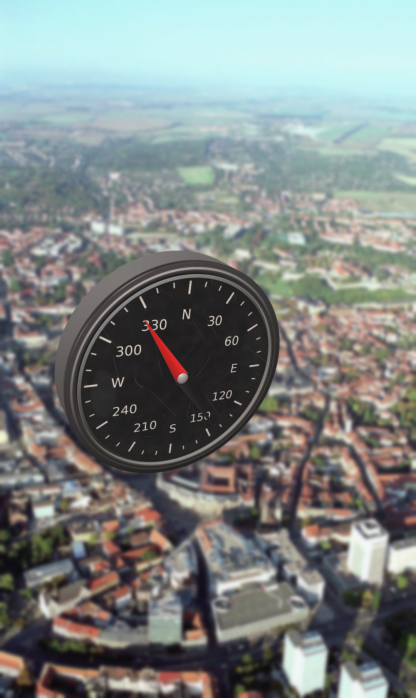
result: 325 °
